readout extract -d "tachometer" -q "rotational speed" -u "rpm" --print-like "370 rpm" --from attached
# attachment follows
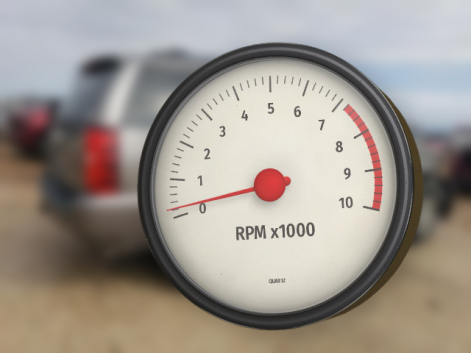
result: 200 rpm
